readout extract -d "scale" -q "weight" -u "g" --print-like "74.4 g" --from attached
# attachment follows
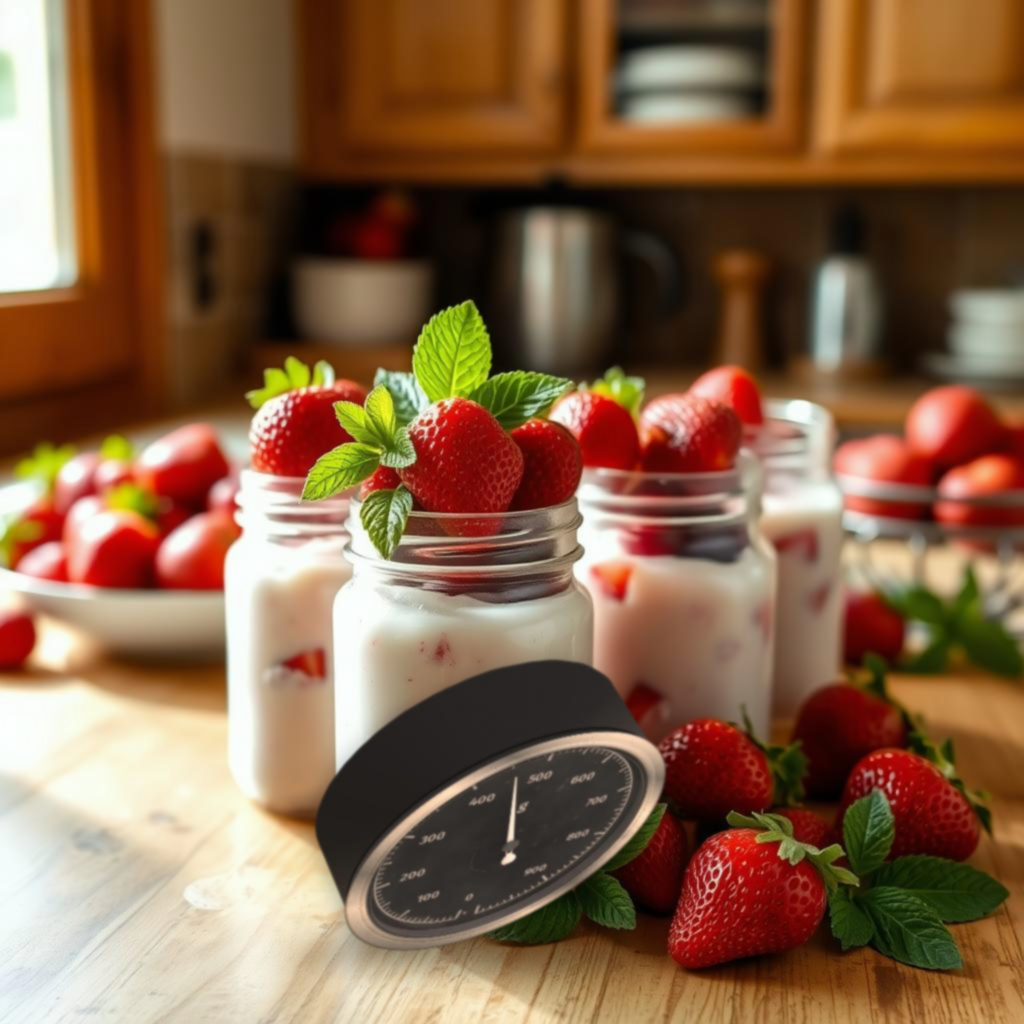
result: 450 g
